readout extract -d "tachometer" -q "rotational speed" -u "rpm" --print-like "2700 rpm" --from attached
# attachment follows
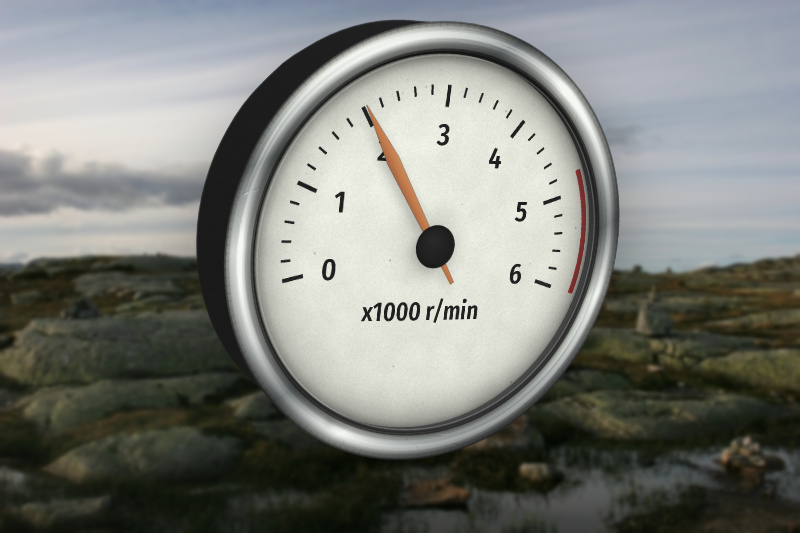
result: 2000 rpm
